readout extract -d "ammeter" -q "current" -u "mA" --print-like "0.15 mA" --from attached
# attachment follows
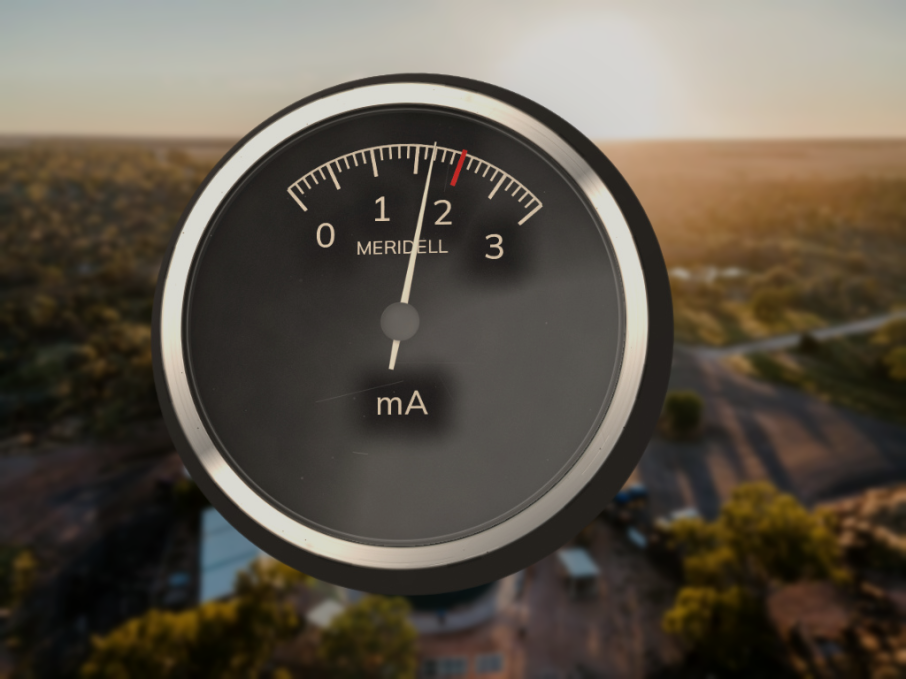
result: 1.7 mA
